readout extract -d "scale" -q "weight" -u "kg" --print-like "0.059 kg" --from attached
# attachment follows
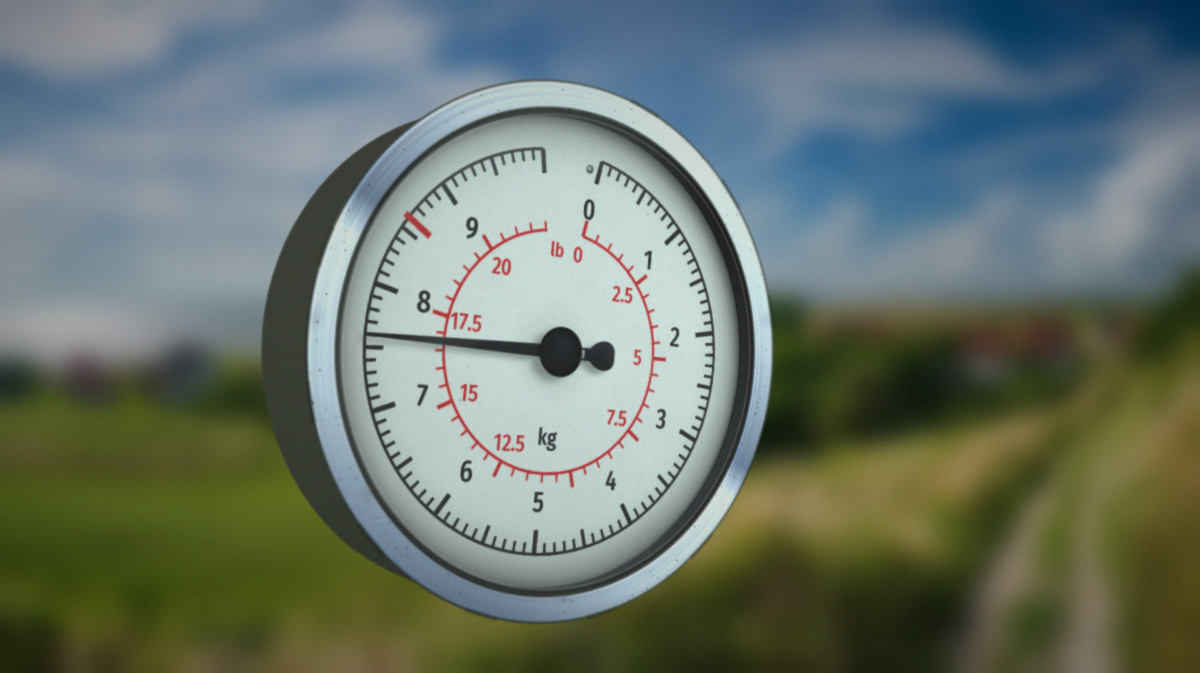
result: 7.6 kg
